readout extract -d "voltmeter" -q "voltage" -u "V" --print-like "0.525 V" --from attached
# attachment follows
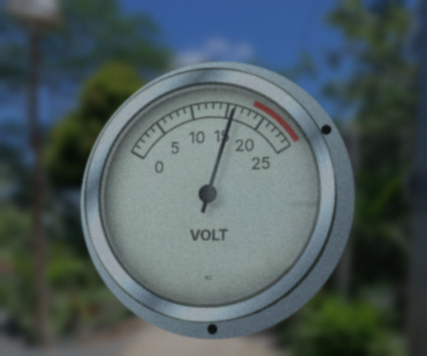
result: 16 V
